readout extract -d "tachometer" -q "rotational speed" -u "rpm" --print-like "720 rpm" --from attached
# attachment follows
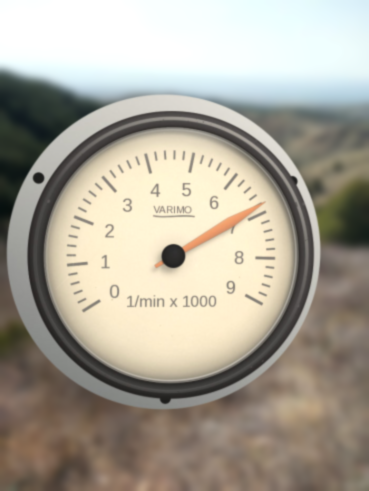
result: 6800 rpm
